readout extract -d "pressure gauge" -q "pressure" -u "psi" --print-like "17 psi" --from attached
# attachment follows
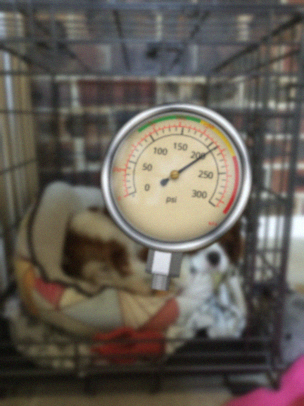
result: 210 psi
